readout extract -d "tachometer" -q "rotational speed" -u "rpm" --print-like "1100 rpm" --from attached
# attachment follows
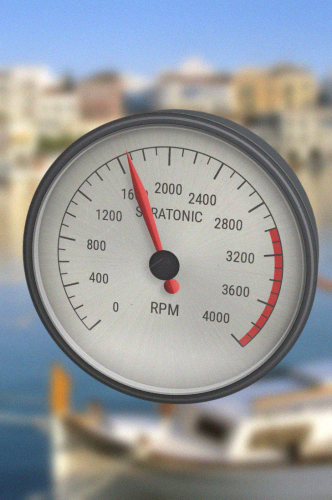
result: 1700 rpm
